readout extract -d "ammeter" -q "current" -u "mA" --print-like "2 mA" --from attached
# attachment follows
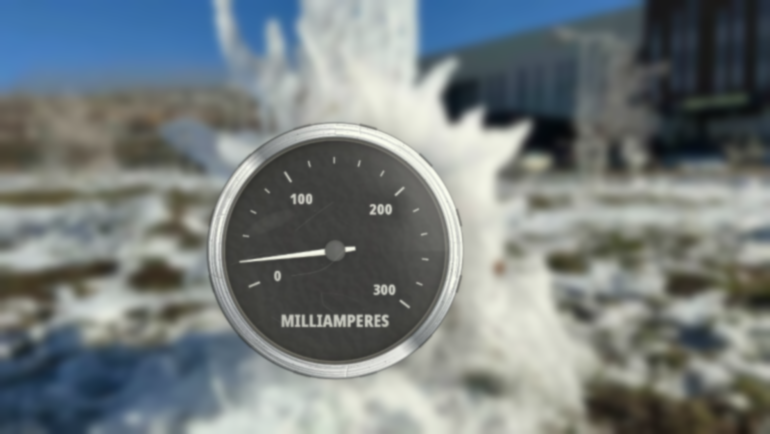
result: 20 mA
